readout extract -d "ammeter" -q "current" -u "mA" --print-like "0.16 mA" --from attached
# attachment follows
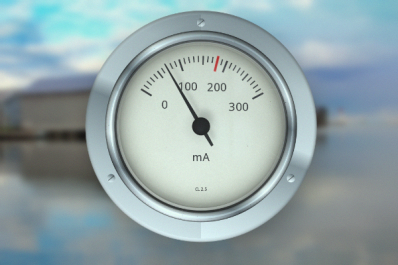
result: 70 mA
